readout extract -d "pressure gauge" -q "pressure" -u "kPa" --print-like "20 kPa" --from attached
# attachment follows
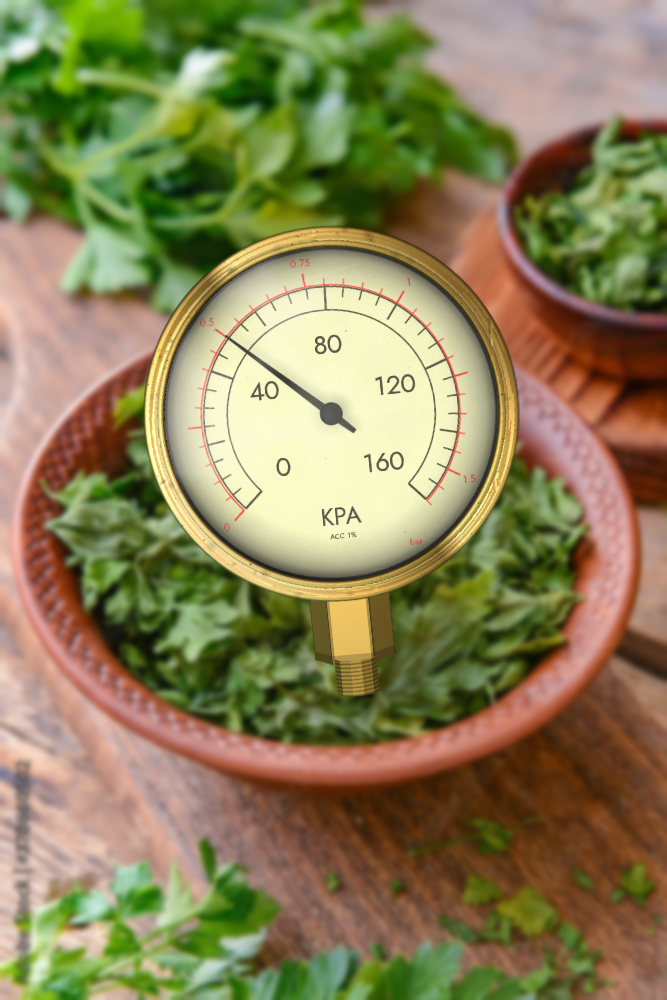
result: 50 kPa
